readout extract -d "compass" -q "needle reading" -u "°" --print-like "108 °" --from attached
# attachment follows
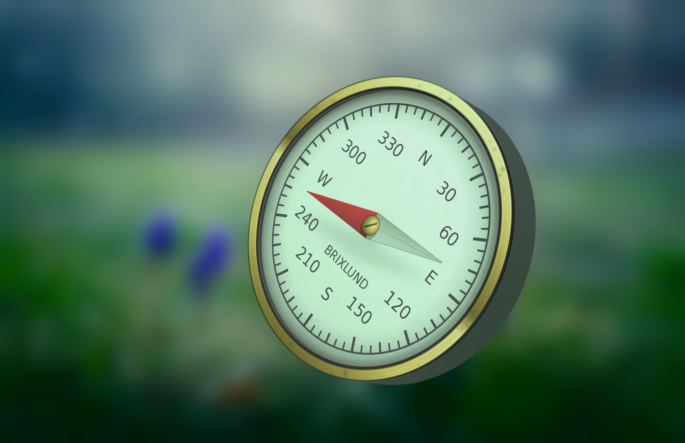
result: 257.5 °
